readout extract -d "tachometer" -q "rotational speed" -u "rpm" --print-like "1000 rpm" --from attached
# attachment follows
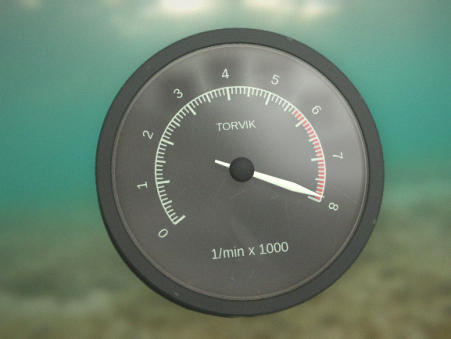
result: 7900 rpm
